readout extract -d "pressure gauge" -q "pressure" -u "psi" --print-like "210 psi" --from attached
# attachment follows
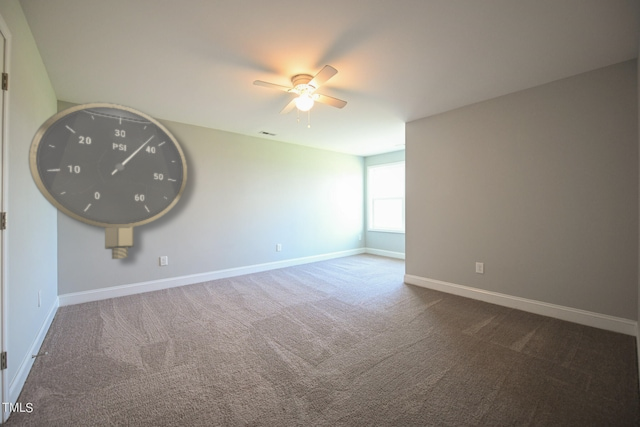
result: 37.5 psi
